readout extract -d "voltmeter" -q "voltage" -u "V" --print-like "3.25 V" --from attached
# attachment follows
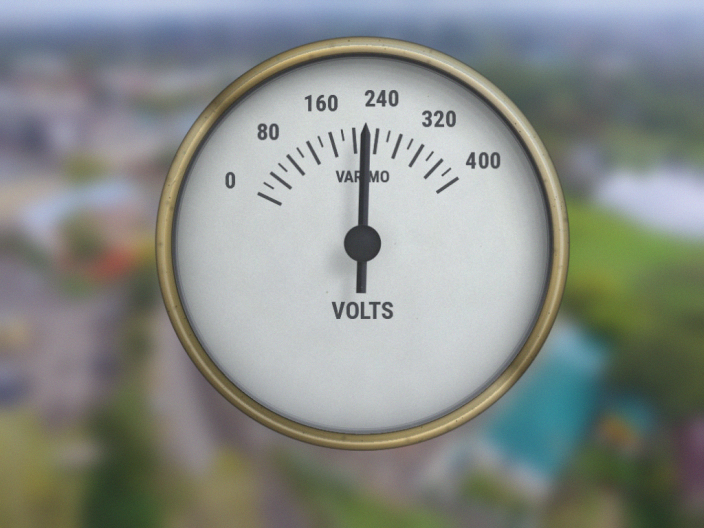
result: 220 V
